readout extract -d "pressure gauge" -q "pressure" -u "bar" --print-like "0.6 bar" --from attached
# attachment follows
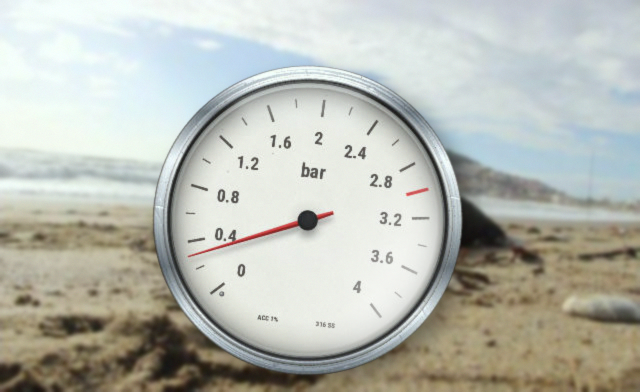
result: 0.3 bar
